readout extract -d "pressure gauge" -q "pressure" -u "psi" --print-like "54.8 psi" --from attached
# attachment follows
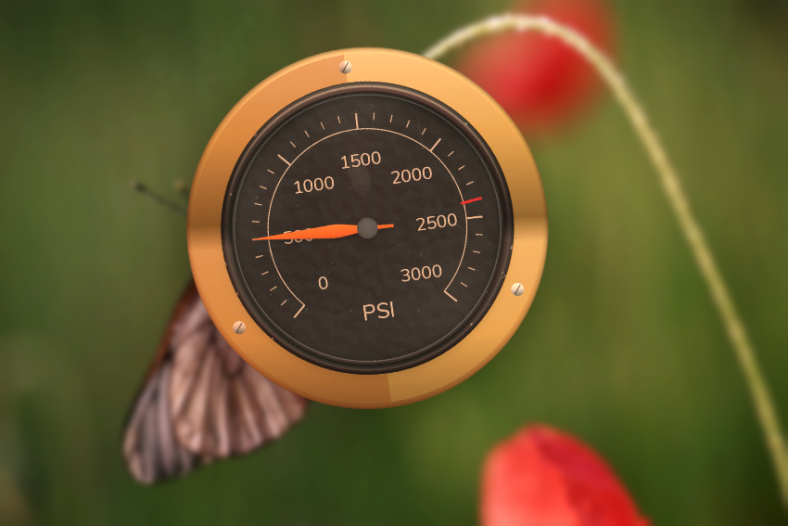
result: 500 psi
